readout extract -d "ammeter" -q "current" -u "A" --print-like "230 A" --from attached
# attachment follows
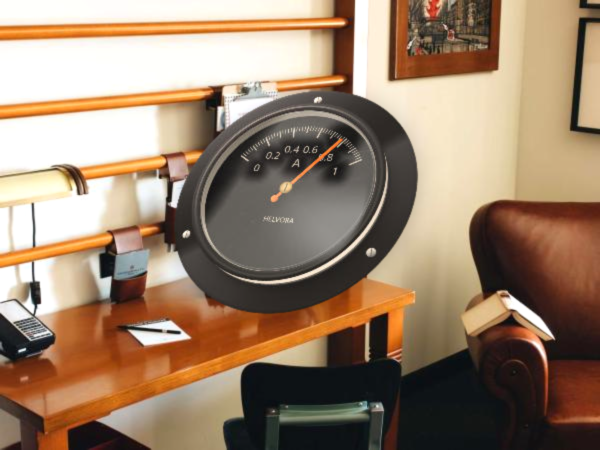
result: 0.8 A
